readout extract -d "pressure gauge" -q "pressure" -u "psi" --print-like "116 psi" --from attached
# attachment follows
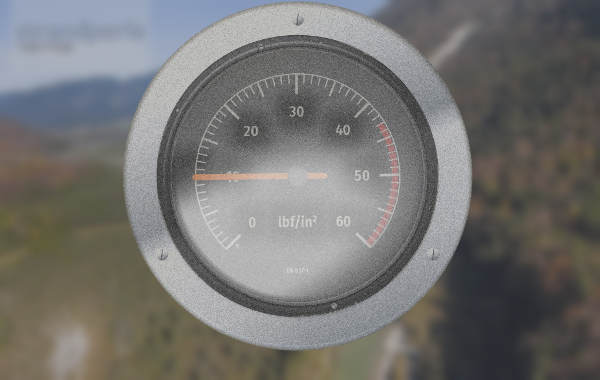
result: 10 psi
